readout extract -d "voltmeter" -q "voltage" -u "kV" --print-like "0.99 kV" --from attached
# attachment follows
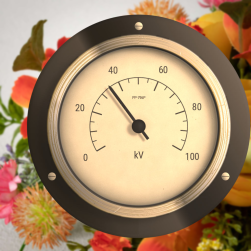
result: 35 kV
